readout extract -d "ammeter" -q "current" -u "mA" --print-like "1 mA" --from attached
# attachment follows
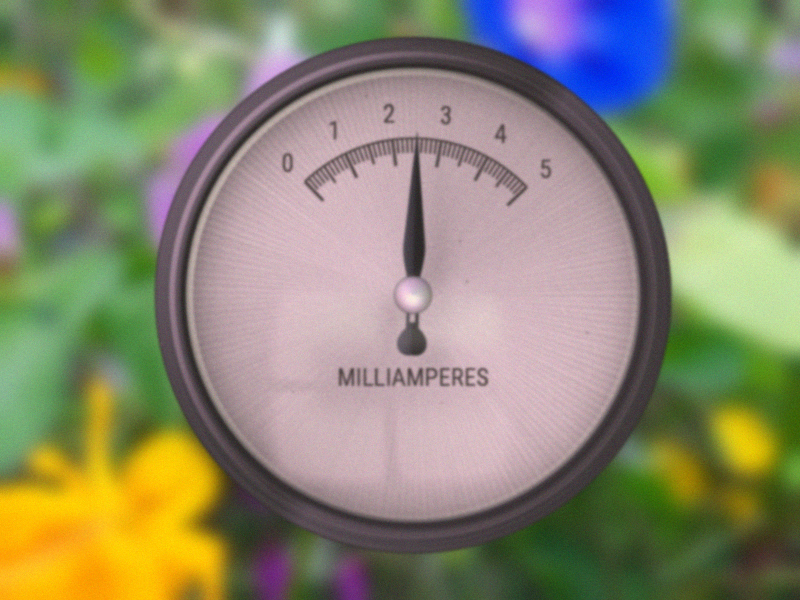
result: 2.5 mA
